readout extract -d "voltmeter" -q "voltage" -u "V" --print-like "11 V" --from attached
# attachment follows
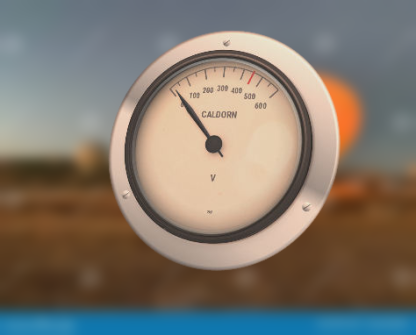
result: 25 V
